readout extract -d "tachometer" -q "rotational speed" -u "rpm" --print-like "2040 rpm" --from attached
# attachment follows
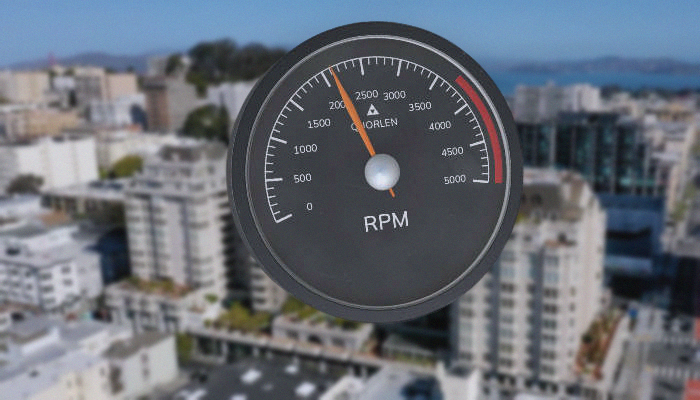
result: 2100 rpm
